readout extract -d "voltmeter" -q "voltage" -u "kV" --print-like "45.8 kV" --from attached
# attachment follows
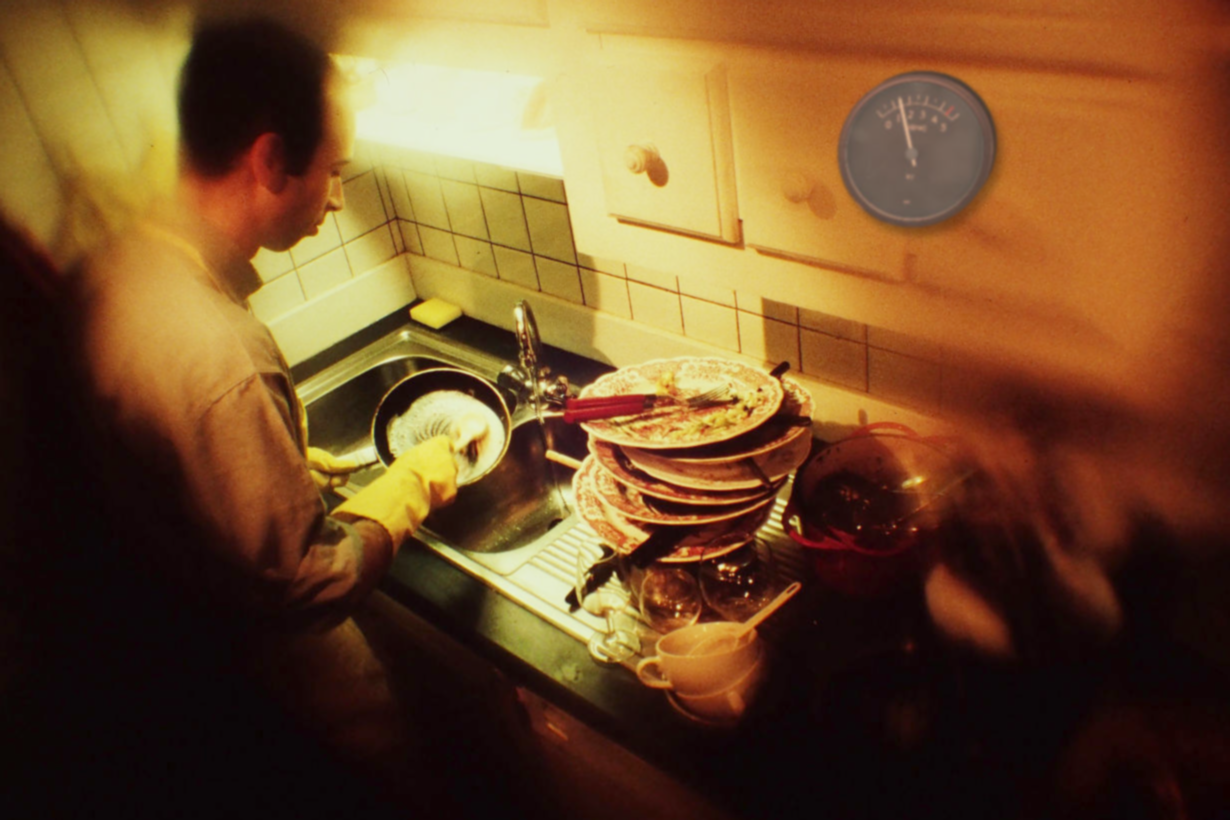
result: 1.5 kV
